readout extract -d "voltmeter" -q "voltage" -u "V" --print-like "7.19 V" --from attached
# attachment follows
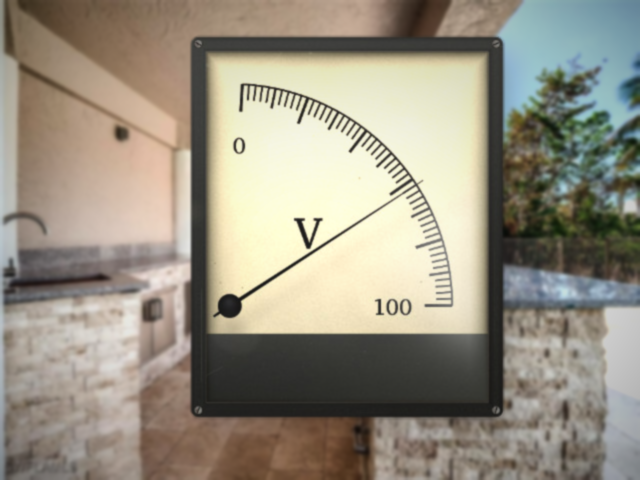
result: 62 V
